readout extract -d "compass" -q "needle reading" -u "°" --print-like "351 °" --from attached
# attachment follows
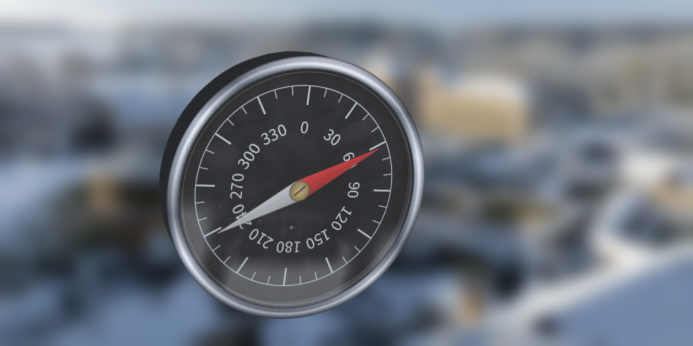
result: 60 °
